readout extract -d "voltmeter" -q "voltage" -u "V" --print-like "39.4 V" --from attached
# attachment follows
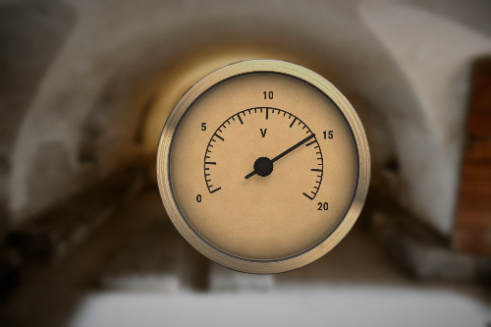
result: 14.5 V
